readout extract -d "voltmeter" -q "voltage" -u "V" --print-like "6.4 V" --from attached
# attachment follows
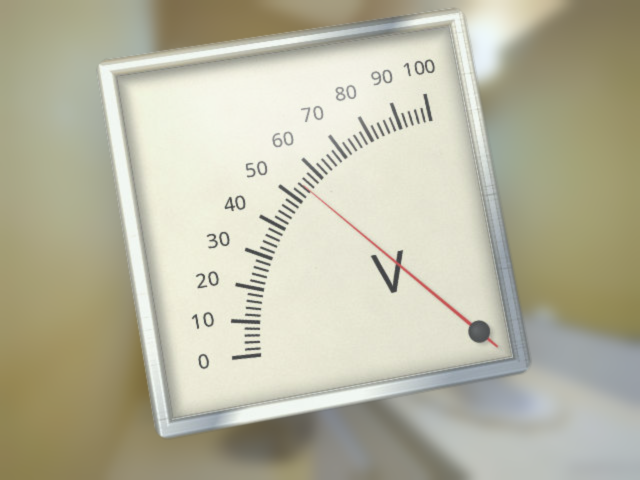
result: 54 V
